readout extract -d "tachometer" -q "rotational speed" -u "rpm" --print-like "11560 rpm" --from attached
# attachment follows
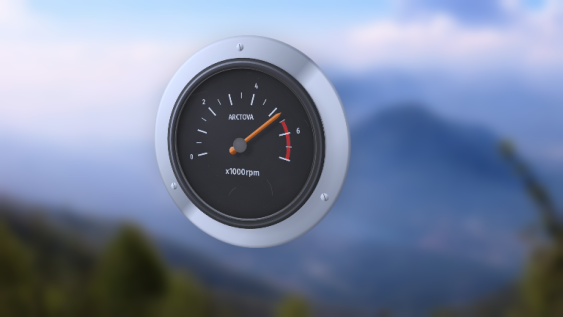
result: 5250 rpm
